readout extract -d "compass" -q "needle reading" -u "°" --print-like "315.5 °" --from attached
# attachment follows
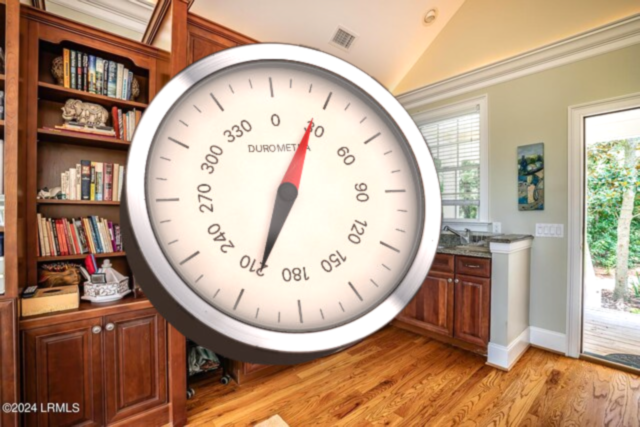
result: 25 °
